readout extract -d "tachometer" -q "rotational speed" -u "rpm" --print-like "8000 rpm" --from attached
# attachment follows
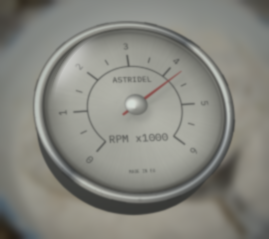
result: 4250 rpm
